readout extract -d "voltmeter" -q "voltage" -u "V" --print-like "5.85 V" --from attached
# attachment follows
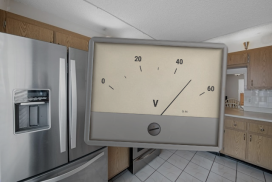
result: 50 V
